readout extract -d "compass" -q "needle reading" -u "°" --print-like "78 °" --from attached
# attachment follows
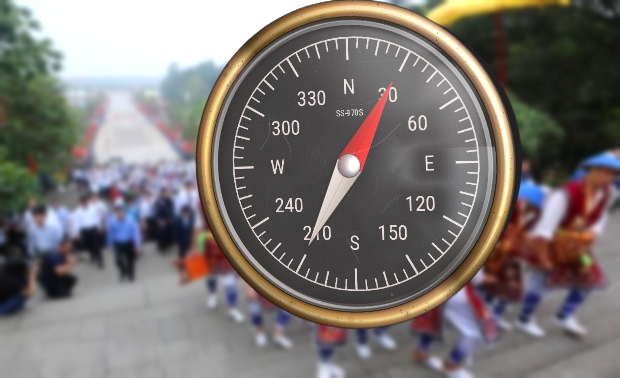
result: 30 °
